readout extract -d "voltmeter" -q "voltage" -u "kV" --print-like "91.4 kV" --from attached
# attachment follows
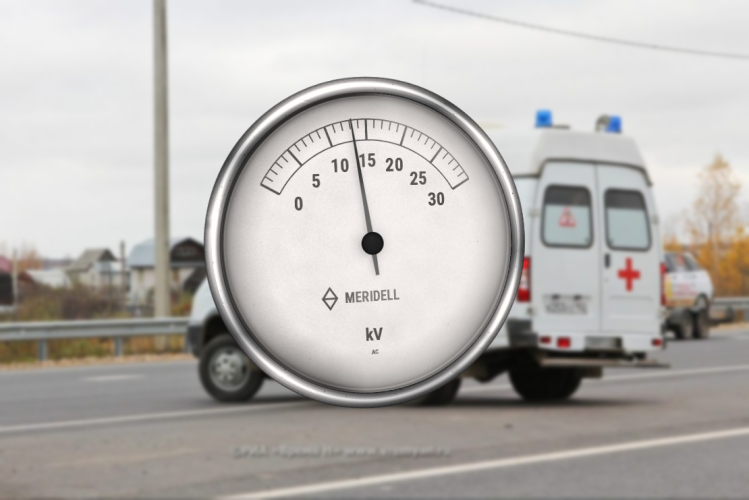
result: 13 kV
